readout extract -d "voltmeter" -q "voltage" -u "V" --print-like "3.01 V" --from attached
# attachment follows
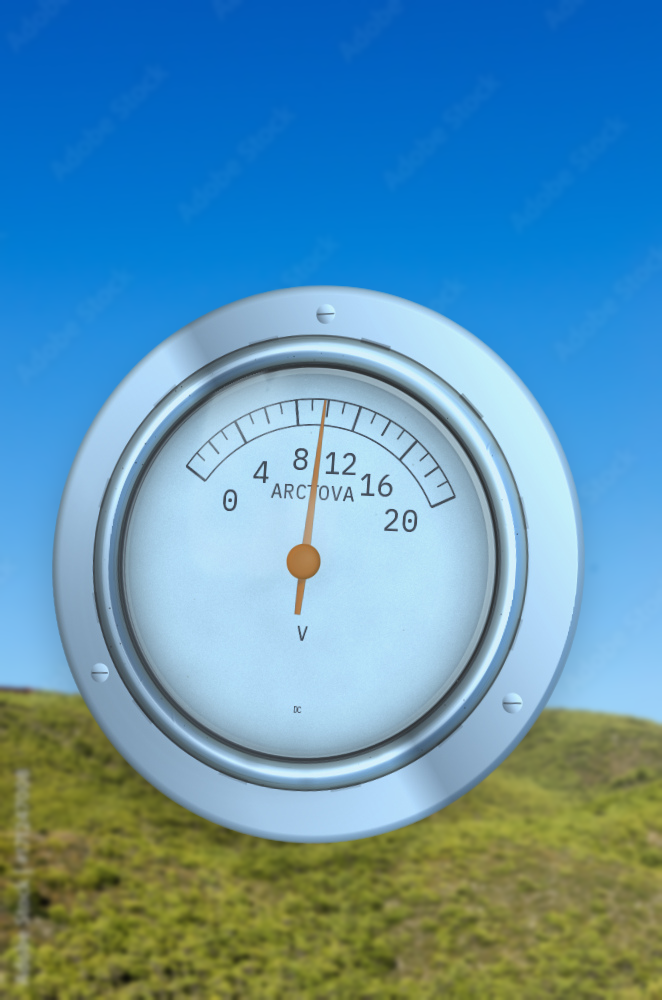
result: 10 V
